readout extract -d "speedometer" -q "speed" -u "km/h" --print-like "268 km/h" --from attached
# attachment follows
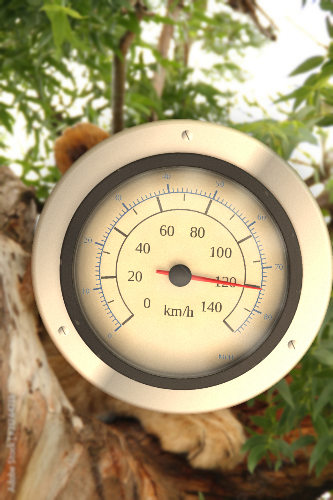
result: 120 km/h
